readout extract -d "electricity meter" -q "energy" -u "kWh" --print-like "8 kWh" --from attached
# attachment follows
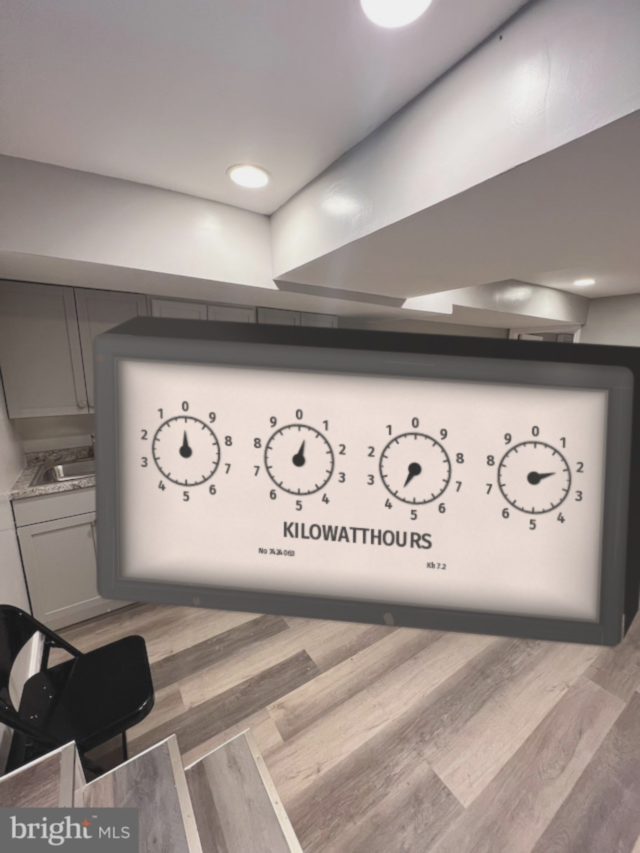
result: 42 kWh
